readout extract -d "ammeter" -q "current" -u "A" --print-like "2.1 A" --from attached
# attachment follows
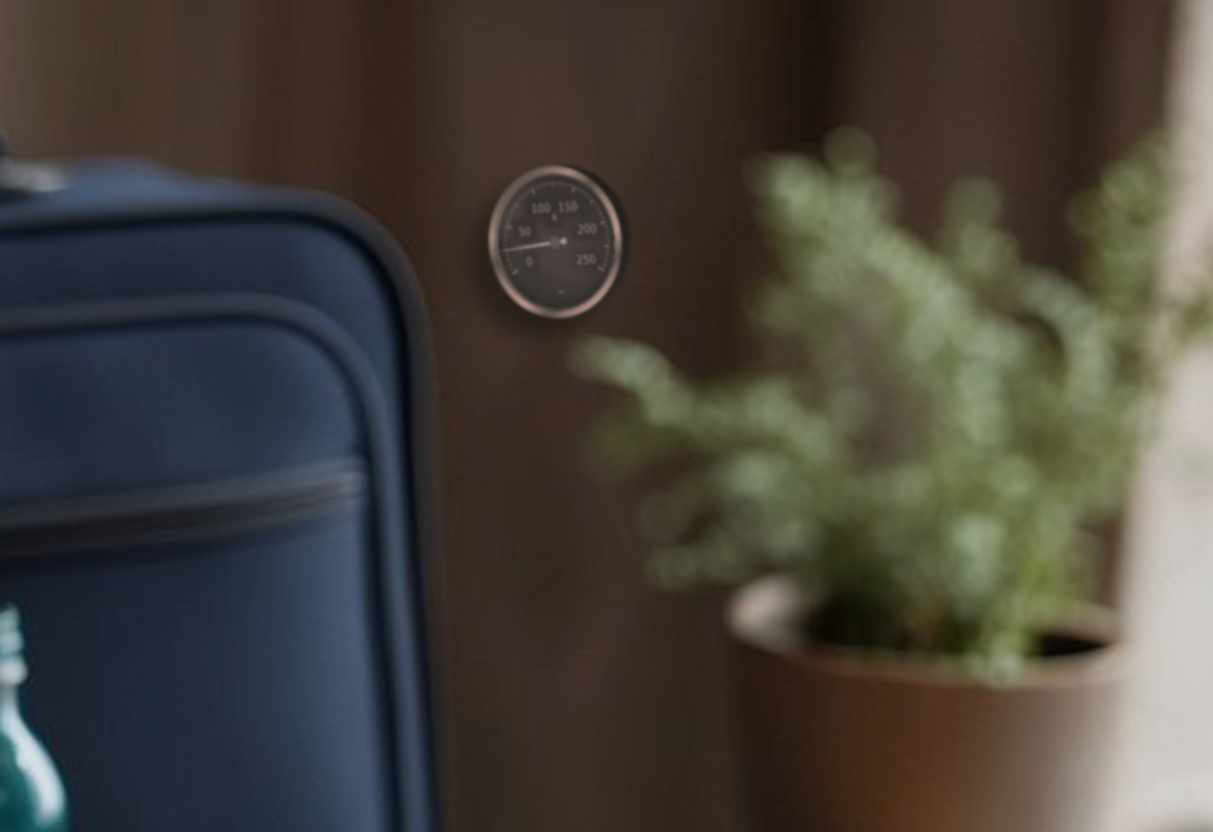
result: 25 A
